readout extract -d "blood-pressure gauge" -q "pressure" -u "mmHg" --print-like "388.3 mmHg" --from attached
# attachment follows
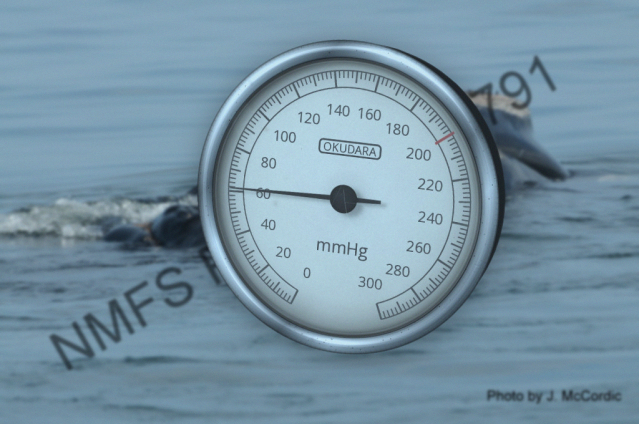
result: 62 mmHg
